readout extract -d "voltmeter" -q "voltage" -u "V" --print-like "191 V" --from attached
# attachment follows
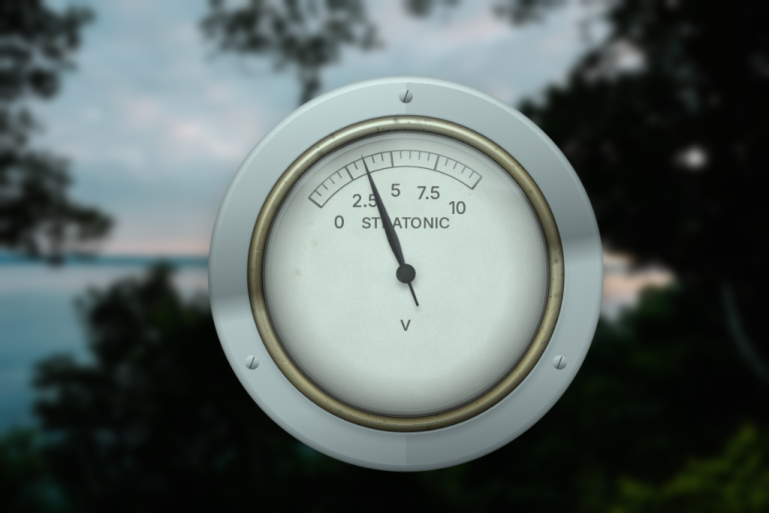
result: 3.5 V
